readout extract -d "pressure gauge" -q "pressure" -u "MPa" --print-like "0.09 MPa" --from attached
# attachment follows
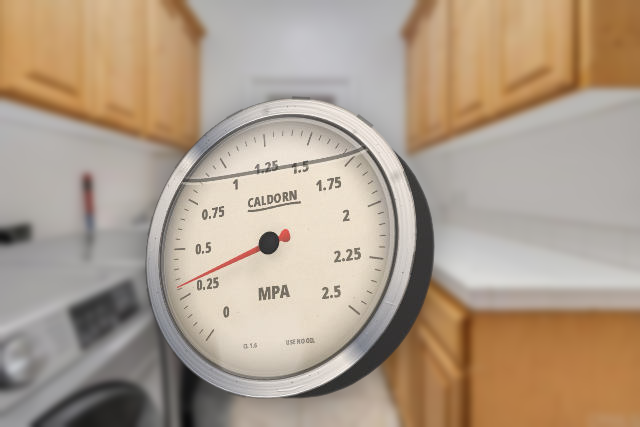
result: 0.3 MPa
